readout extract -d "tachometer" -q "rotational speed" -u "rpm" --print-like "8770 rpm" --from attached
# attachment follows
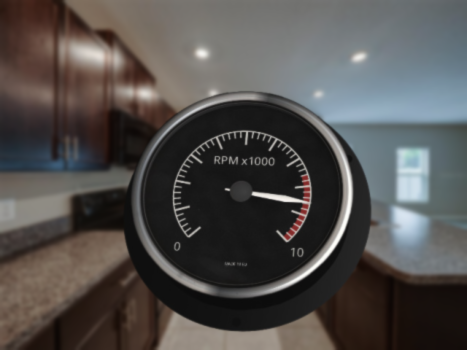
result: 8600 rpm
